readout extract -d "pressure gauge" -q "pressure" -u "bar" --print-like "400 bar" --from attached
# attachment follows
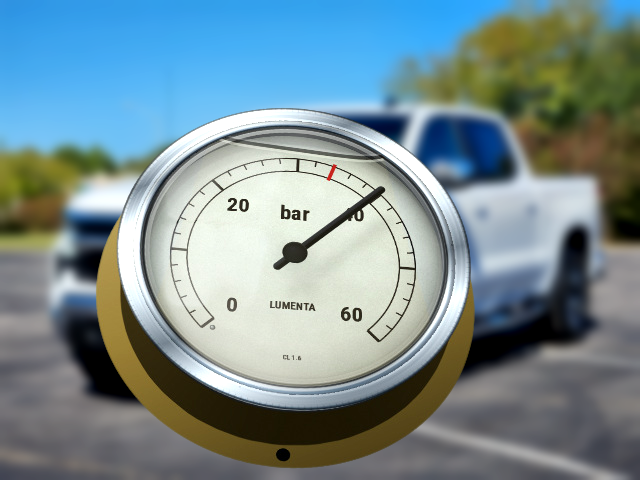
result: 40 bar
